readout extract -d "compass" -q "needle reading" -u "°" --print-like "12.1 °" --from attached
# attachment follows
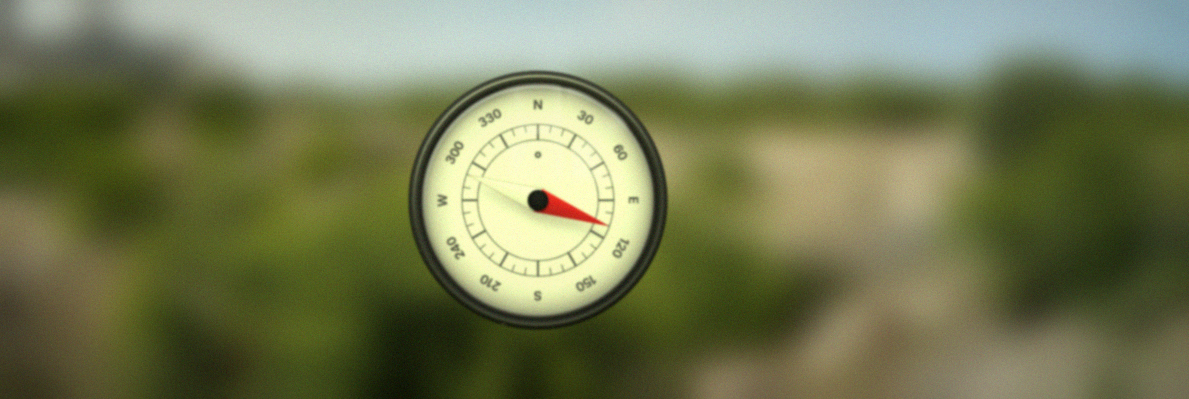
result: 110 °
